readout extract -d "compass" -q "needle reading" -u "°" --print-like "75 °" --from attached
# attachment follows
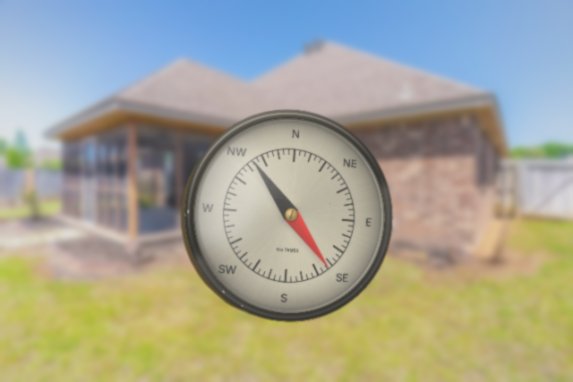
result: 140 °
